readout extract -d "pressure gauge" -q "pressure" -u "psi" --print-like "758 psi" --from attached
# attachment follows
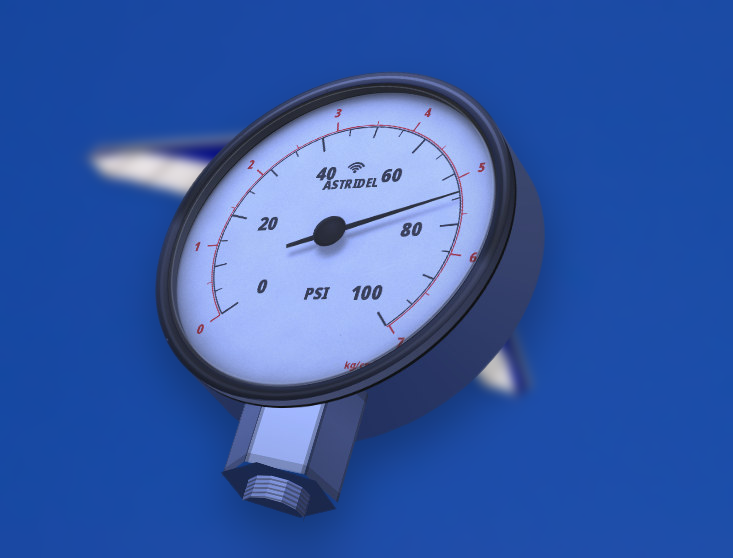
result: 75 psi
